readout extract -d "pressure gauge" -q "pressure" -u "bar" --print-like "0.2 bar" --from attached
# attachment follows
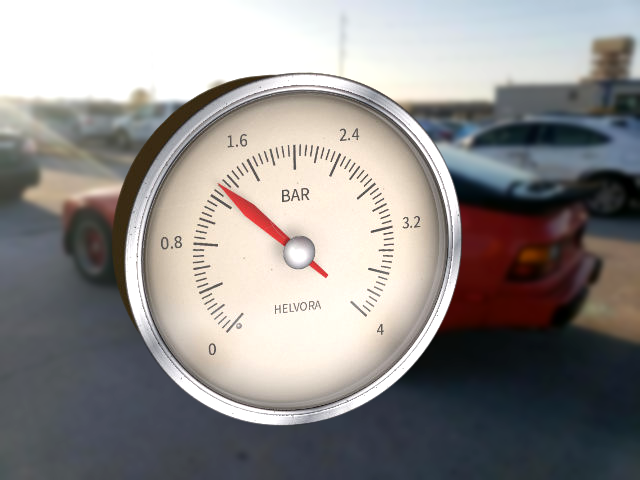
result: 1.3 bar
